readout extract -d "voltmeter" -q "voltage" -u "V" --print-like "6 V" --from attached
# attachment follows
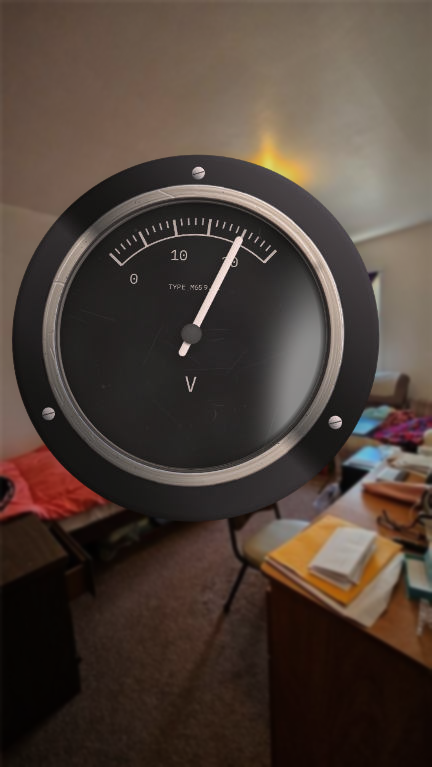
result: 20 V
